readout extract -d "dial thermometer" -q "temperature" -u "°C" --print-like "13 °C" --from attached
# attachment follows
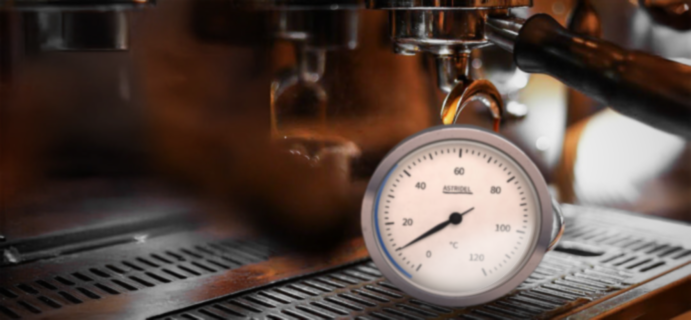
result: 10 °C
